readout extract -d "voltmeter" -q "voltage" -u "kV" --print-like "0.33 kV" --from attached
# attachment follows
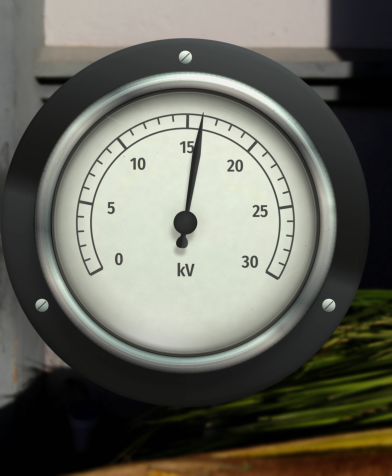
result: 16 kV
